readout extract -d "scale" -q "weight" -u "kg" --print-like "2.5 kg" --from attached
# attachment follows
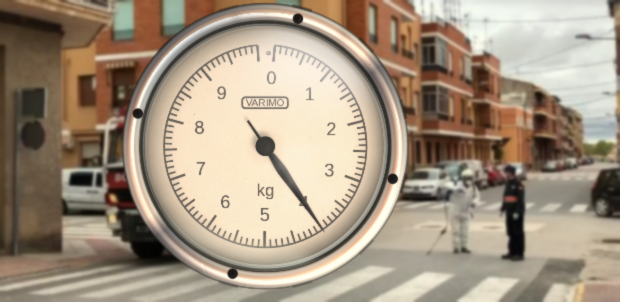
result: 4 kg
